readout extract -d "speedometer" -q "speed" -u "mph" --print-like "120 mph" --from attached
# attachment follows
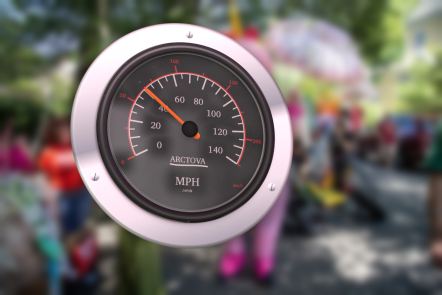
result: 40 mph
